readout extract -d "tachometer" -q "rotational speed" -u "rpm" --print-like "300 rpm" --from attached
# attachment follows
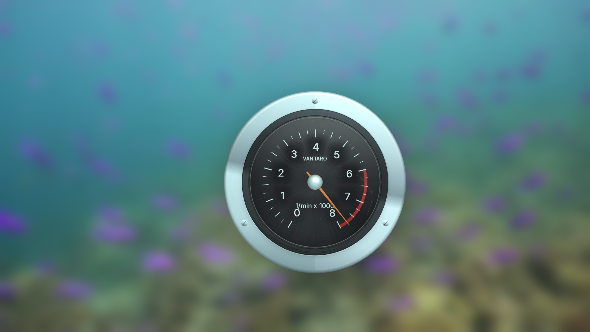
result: 7750 rpm
